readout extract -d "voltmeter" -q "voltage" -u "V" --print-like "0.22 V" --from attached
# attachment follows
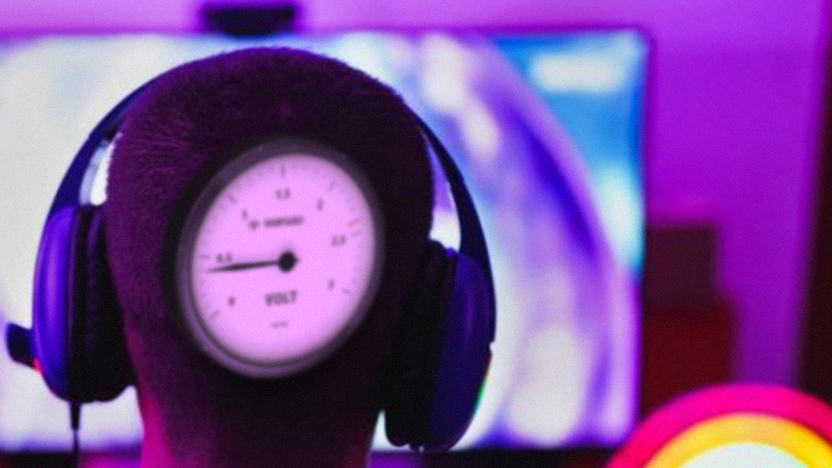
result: 0.4 V
